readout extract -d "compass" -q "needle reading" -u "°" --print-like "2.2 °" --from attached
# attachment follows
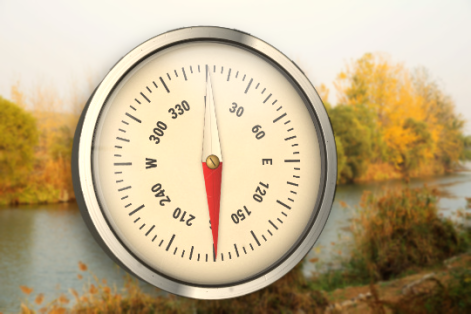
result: 180 °
